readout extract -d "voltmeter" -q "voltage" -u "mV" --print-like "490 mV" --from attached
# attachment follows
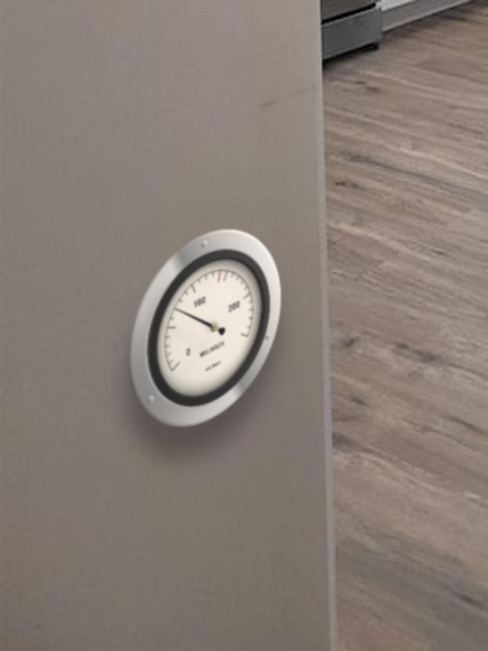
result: 70 mV
